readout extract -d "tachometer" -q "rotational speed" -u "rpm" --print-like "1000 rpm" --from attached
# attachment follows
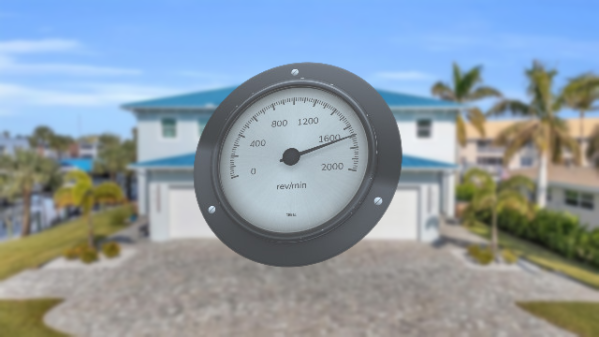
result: 1700 rpm
